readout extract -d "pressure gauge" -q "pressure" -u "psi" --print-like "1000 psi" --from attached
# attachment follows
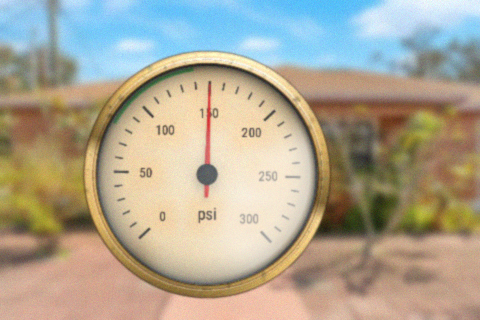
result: 150 psi
